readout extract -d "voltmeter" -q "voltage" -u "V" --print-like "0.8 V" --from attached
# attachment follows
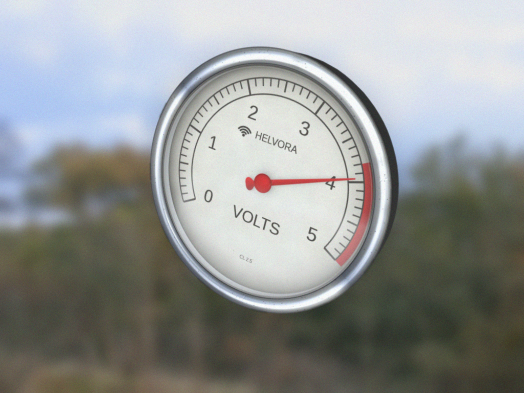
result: 3.95 V
